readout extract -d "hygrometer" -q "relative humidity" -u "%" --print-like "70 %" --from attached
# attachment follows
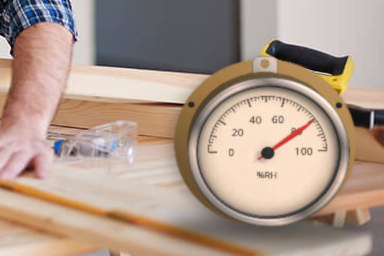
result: 80 %
